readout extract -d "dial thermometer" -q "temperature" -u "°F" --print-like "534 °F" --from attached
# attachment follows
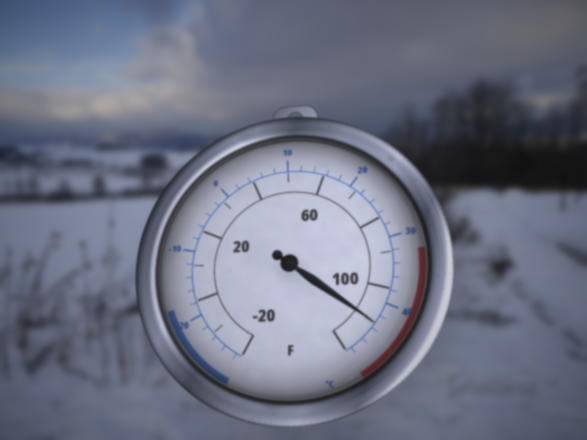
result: 110 °F
